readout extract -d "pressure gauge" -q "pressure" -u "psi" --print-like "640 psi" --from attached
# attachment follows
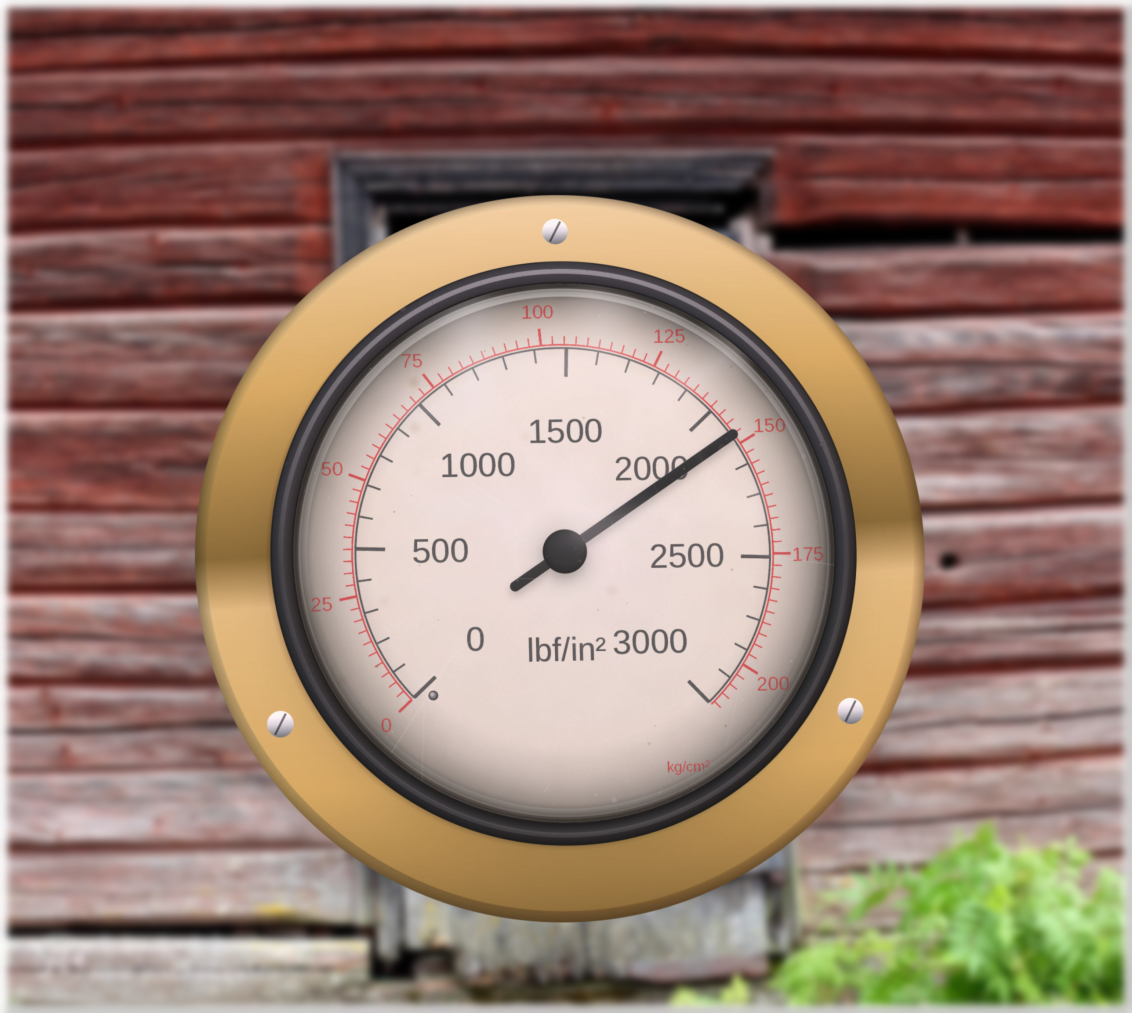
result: 2100 psi
